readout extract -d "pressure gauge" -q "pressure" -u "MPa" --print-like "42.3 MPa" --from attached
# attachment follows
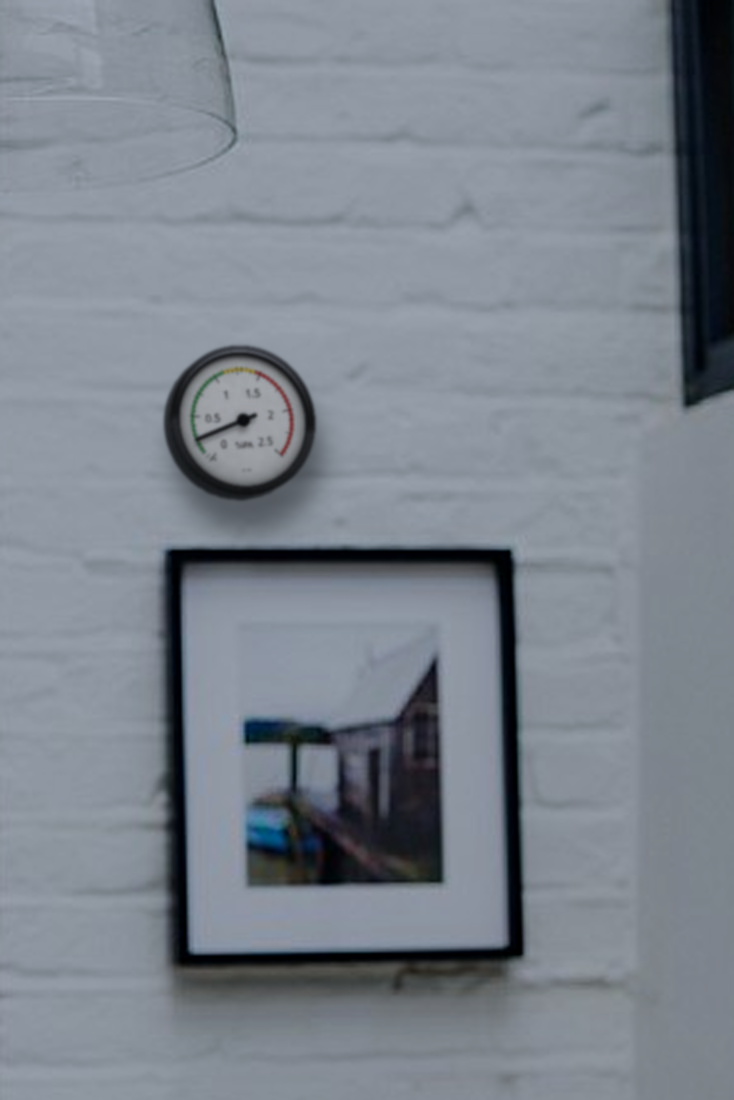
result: 0.25 MPa
